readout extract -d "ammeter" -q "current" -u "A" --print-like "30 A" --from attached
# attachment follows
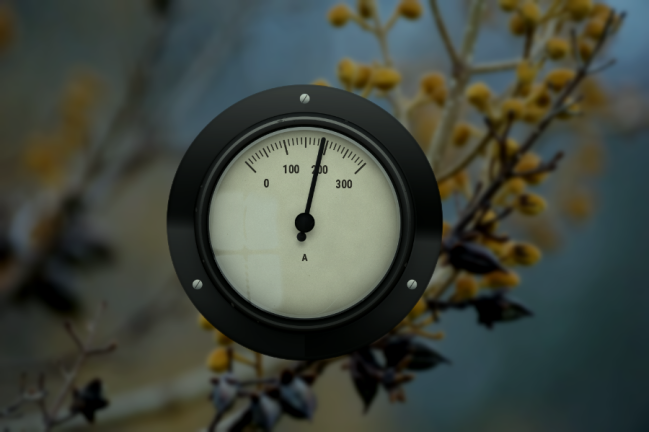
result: 190 A
